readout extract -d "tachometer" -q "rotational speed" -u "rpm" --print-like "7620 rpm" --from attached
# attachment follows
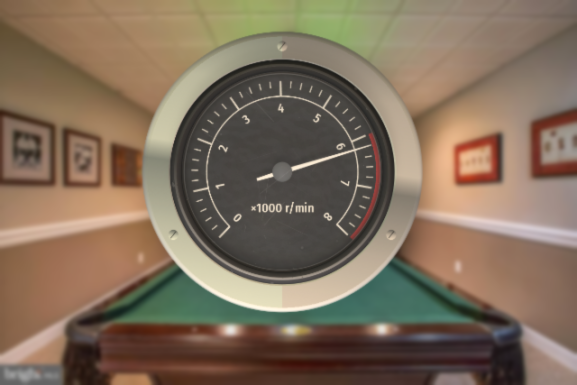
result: 6200 rpm
